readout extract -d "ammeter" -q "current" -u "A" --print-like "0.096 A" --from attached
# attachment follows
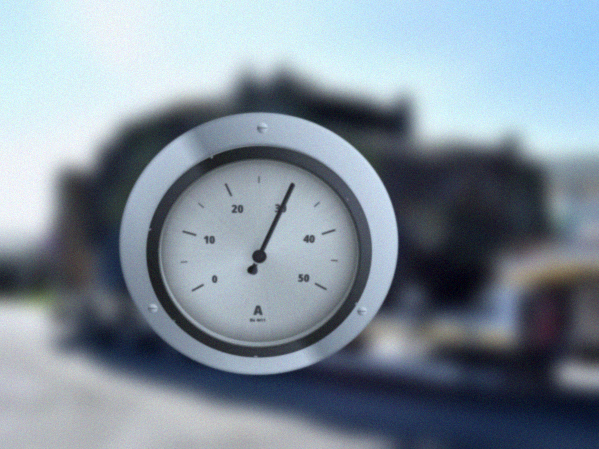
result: 30 A
